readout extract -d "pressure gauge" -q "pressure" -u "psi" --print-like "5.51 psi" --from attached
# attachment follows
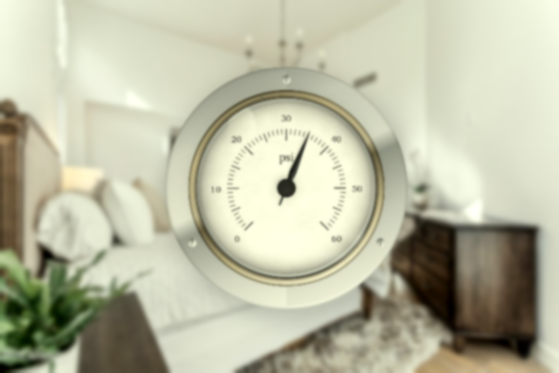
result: 35 psi
